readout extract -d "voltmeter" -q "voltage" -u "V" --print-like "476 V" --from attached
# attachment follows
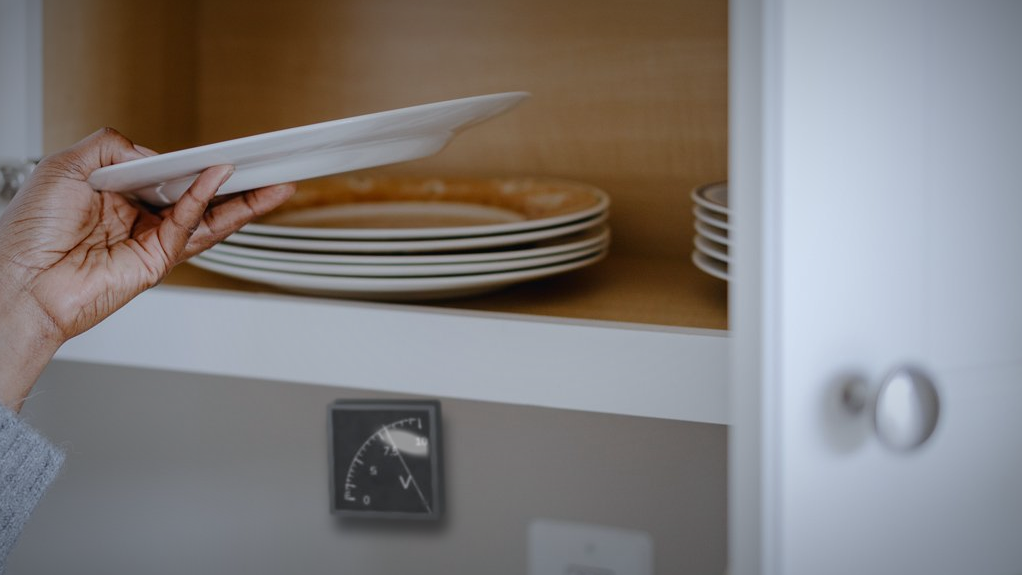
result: 8 V
